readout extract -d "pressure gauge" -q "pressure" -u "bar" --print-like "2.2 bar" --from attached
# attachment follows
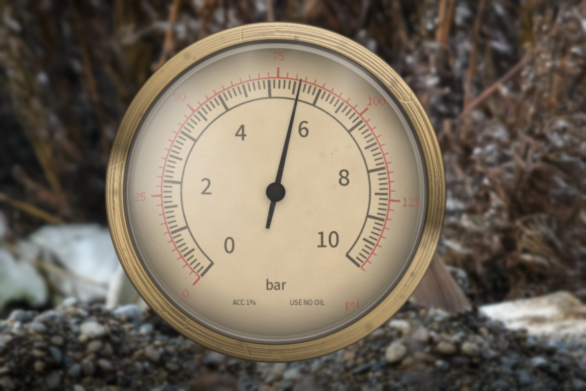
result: 5.6 bar
